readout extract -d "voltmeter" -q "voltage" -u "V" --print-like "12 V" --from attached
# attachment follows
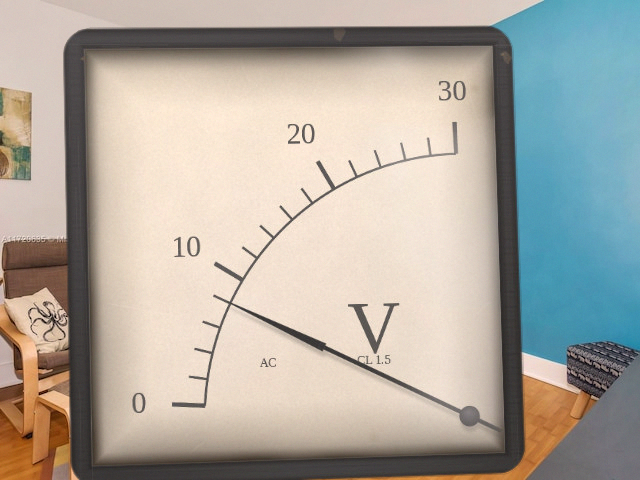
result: 8 V
